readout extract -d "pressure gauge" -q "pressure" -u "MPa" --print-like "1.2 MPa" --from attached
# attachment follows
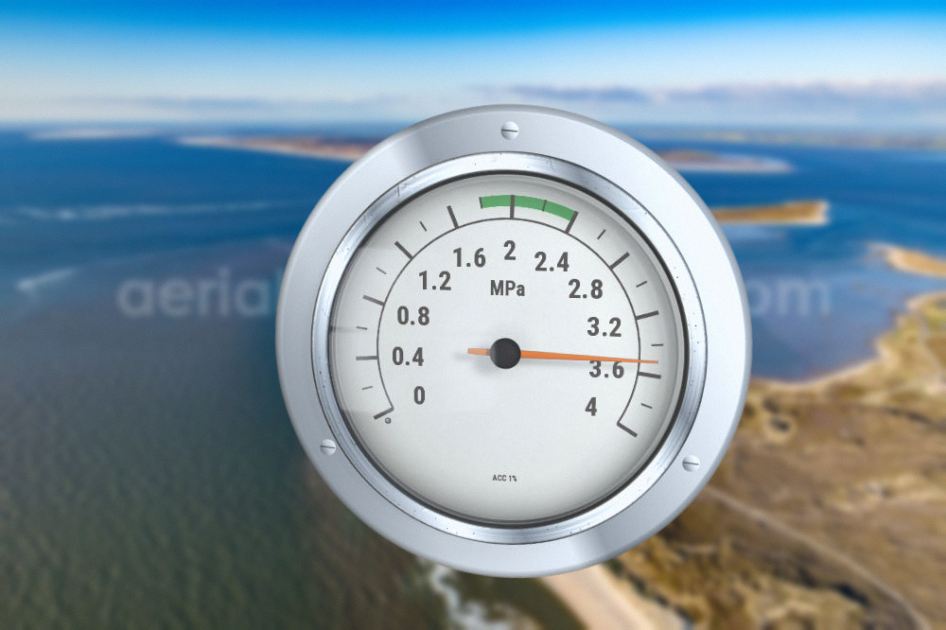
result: 3.5 MPa
